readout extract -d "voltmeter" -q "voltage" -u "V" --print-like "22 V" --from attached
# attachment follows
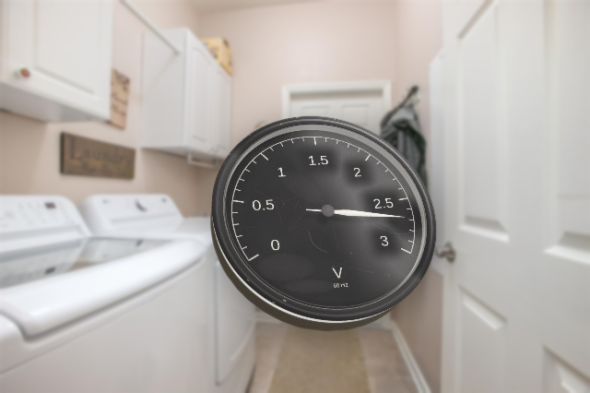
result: 2.7 V
